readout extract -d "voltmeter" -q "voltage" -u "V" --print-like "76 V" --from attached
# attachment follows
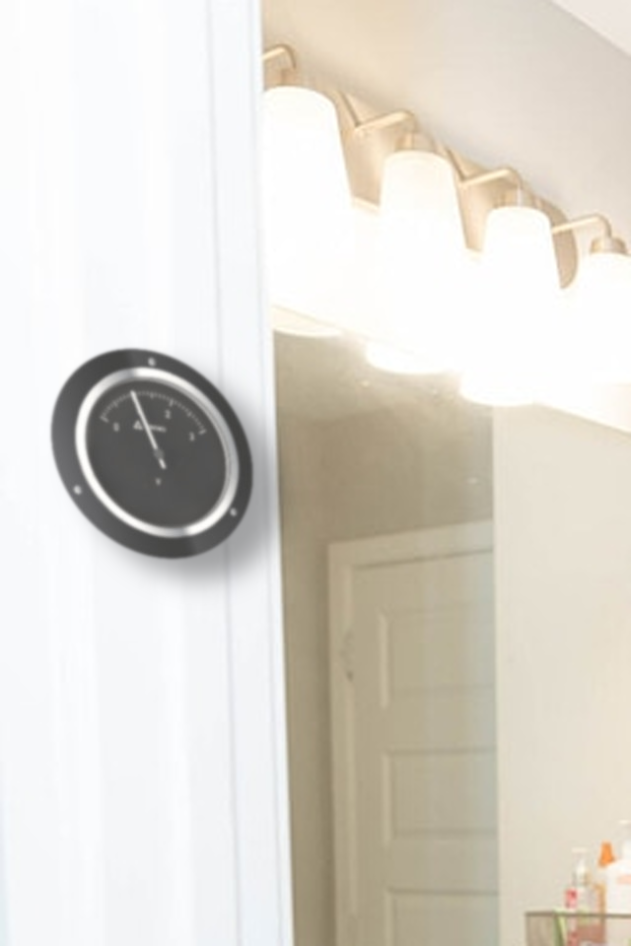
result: 1 V
